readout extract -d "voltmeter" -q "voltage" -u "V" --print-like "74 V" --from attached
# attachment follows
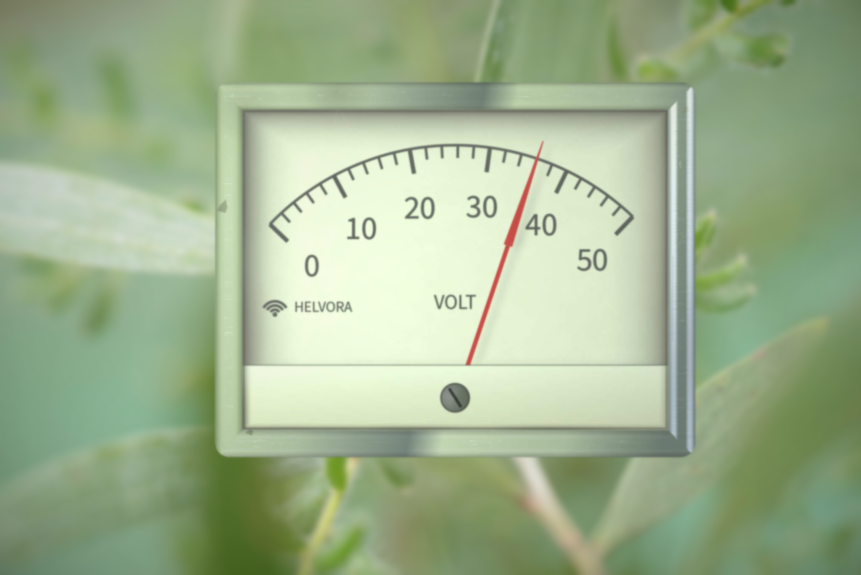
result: 36 V
